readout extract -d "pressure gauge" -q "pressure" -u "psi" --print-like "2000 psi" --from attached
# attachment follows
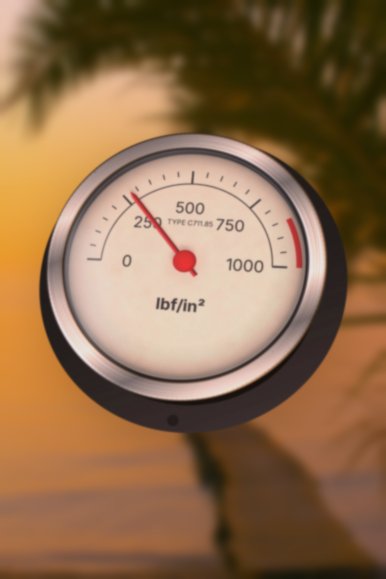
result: 275 psi
